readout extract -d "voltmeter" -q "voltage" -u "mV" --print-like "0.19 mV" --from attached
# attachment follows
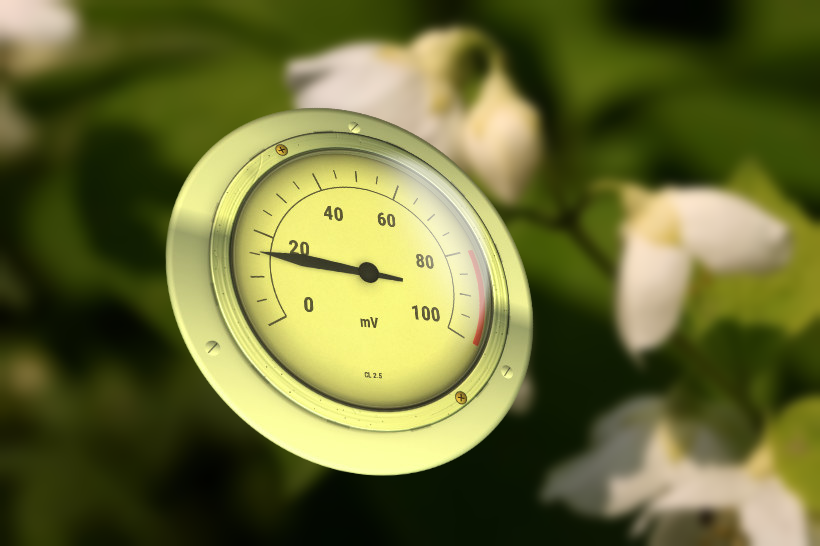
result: 15 mV
